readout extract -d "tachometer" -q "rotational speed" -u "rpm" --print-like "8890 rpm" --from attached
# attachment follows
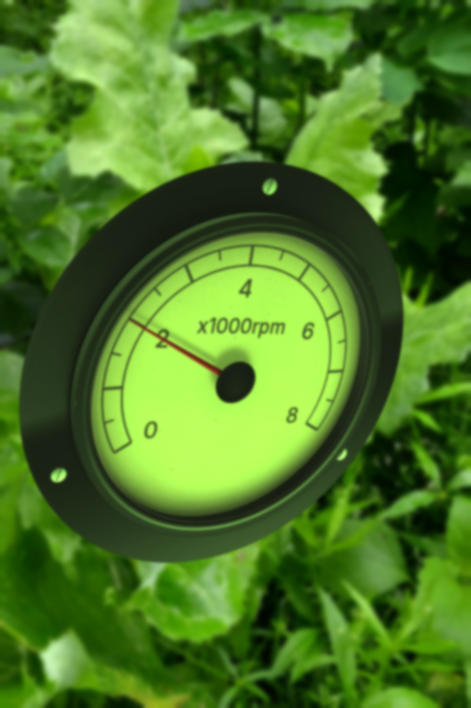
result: 2000 rpm
